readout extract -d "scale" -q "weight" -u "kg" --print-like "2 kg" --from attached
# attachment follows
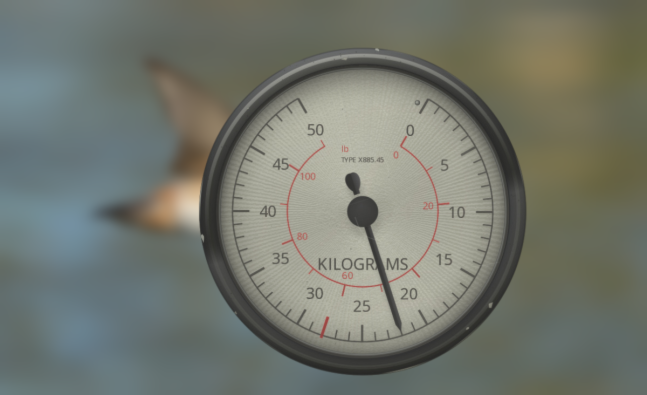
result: 22 kg
